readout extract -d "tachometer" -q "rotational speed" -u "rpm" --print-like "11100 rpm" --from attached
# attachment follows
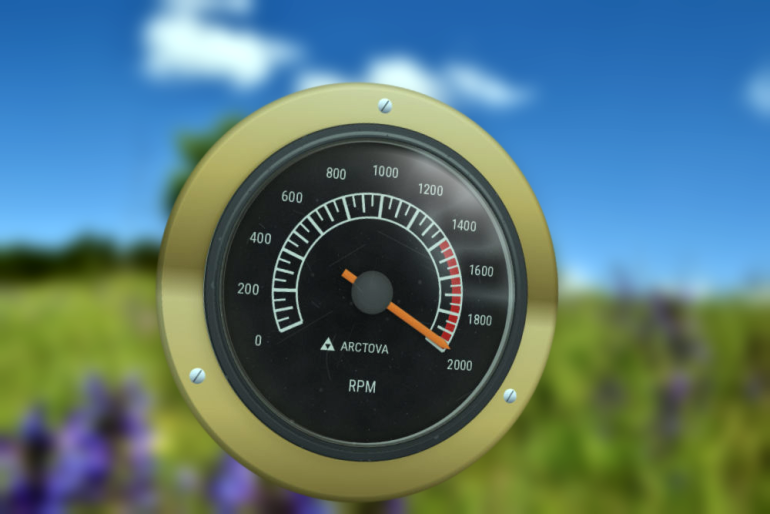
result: 1975 rpm
